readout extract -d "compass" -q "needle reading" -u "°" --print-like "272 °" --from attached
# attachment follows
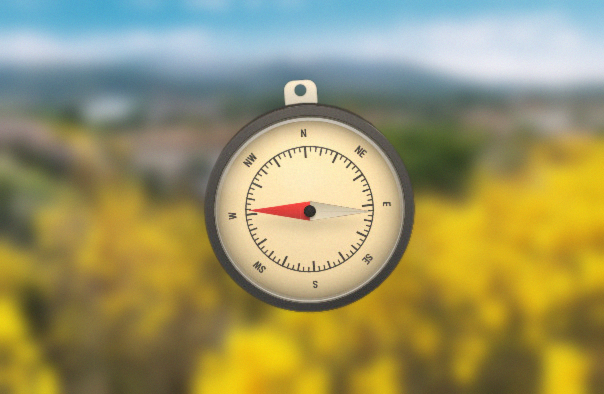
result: 275 °
